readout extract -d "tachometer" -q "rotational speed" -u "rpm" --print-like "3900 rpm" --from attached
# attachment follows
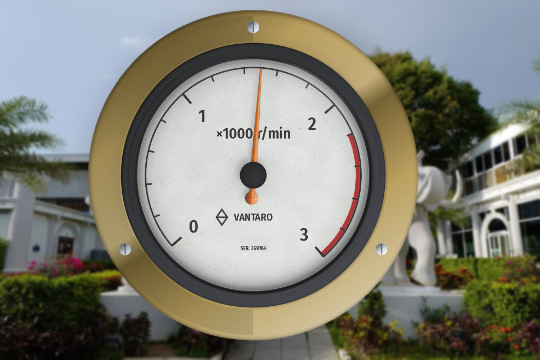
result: 1500 rpm
